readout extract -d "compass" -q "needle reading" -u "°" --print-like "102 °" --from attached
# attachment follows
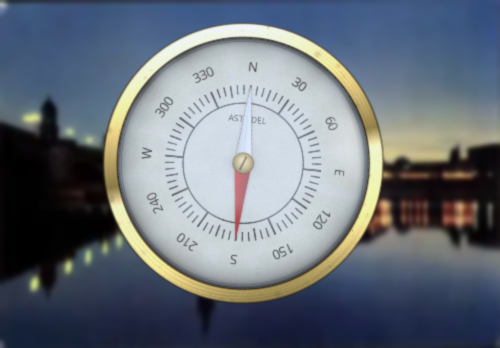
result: 180 °
